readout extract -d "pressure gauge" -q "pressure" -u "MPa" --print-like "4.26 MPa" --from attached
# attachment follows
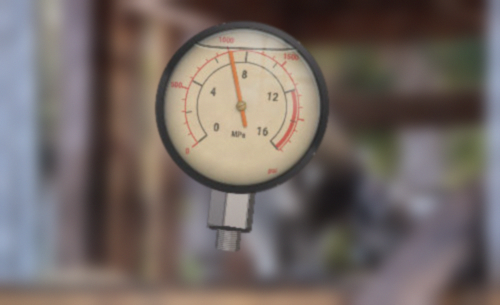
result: 7 MPa
